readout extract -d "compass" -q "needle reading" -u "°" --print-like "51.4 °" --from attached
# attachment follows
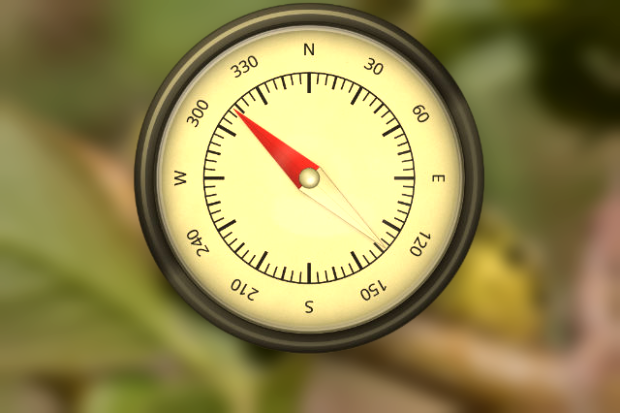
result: 312.5 °
